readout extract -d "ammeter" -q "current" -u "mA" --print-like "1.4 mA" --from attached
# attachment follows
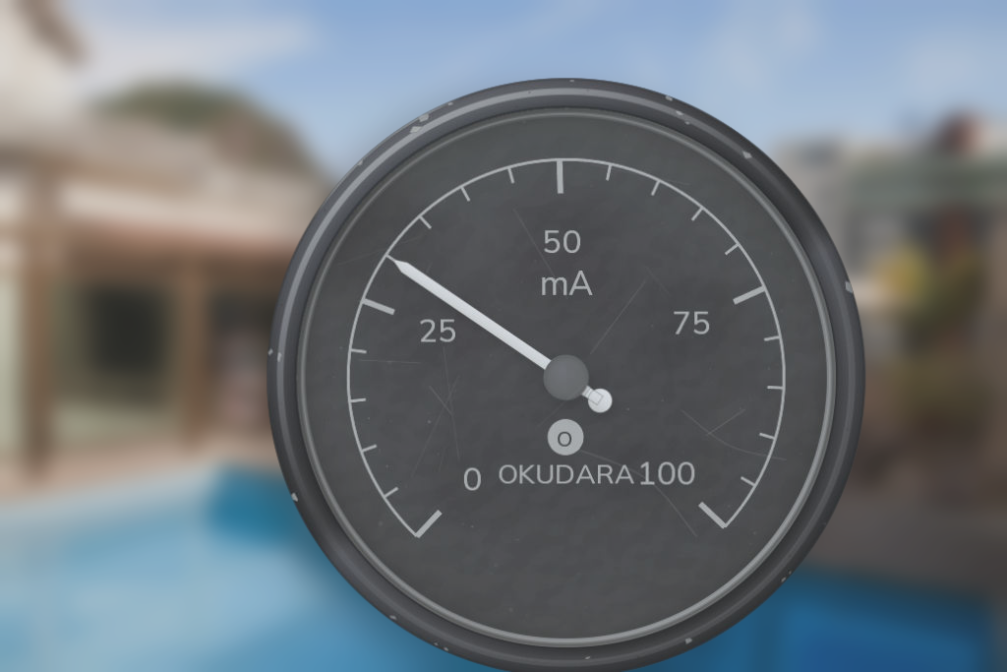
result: 30 mA
